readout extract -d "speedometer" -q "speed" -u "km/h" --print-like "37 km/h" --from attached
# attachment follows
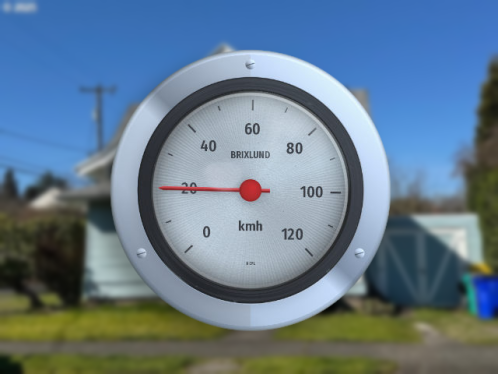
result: 20 km/h
